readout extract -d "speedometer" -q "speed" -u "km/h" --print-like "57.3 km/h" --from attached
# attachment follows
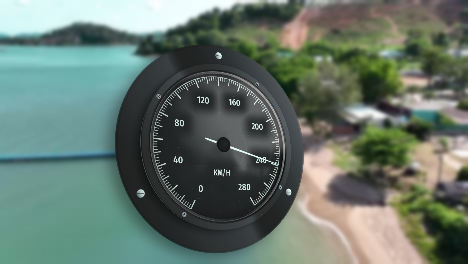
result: 240 km/h
